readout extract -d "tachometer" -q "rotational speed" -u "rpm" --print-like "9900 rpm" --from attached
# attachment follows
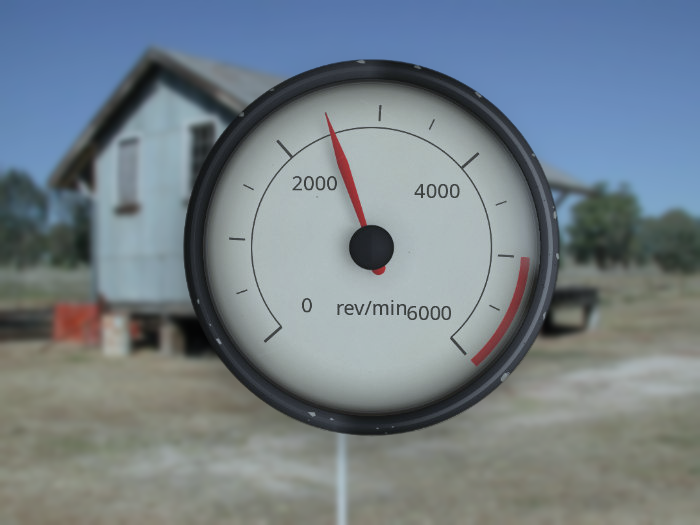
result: 2500 rpm
